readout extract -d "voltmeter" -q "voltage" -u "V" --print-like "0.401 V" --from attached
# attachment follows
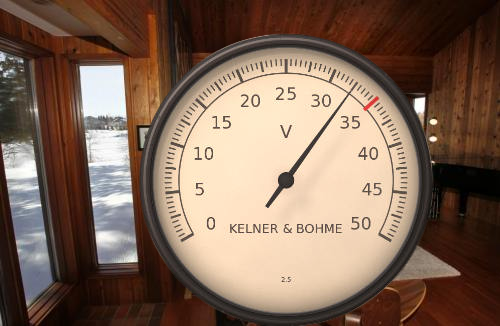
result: 32.5 V
